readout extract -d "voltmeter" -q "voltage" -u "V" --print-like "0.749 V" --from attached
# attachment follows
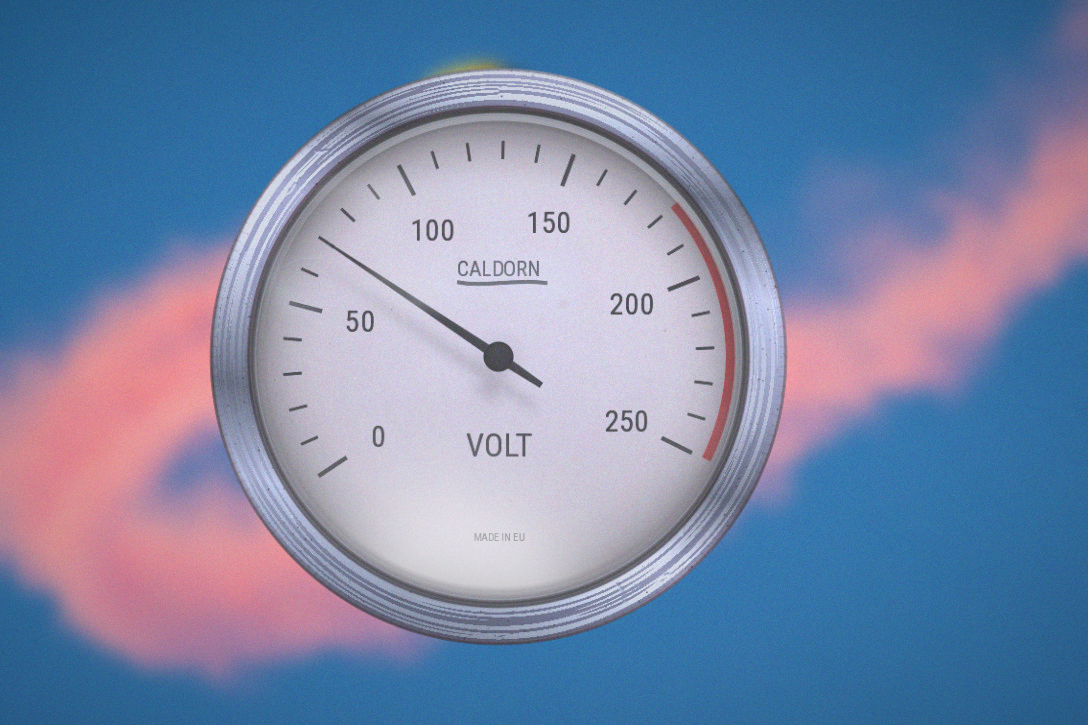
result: 70 V
